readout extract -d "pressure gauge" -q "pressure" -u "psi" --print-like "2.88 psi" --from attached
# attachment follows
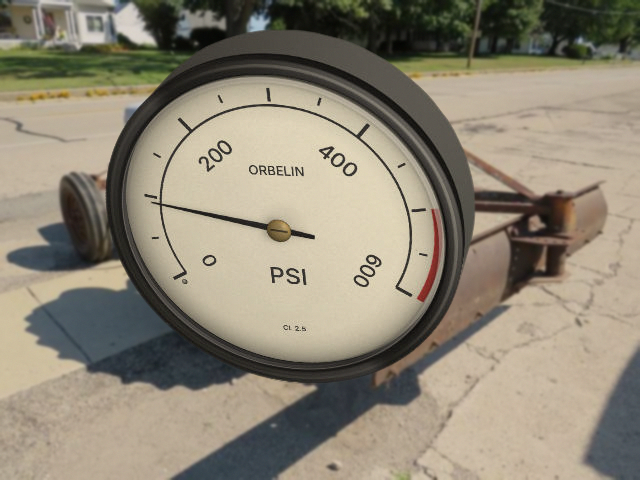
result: 100 psi
